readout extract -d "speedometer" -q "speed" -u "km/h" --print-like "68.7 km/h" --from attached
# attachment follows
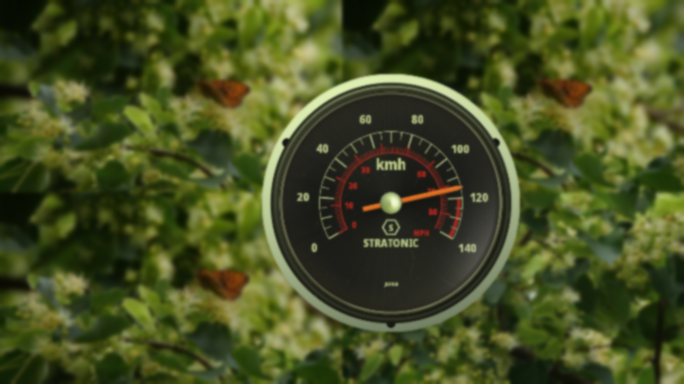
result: 115 km/h
